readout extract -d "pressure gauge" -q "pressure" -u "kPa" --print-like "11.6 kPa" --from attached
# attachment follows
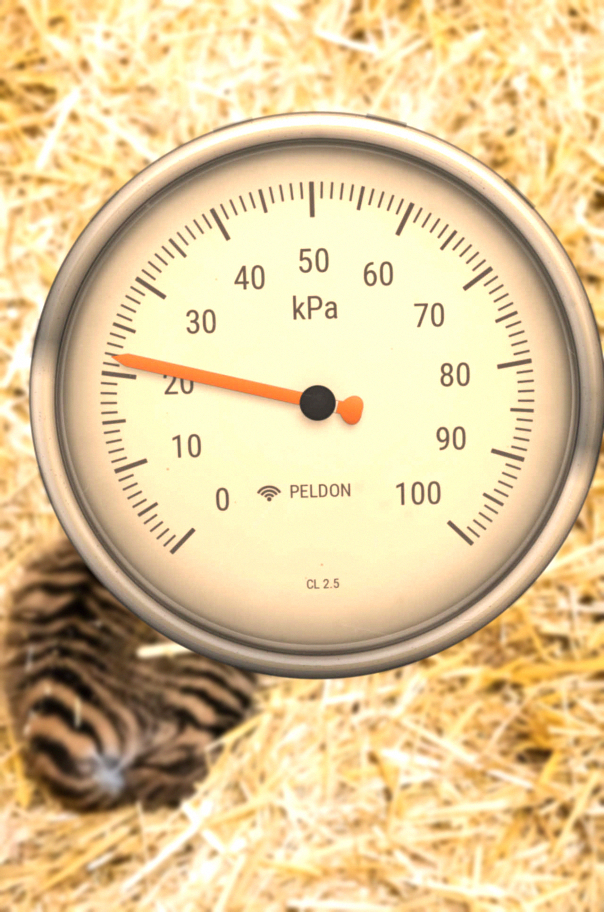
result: 22 kPa
